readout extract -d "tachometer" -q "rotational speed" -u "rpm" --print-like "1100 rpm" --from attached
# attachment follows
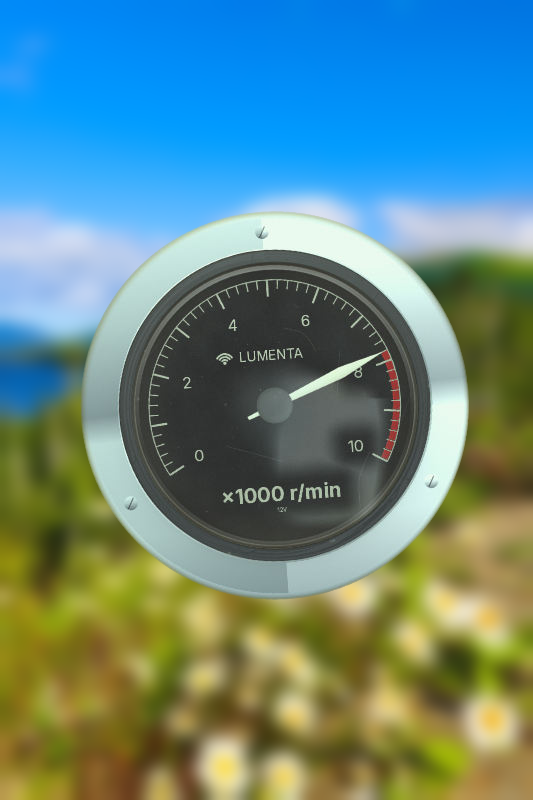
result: 7800 rpm
